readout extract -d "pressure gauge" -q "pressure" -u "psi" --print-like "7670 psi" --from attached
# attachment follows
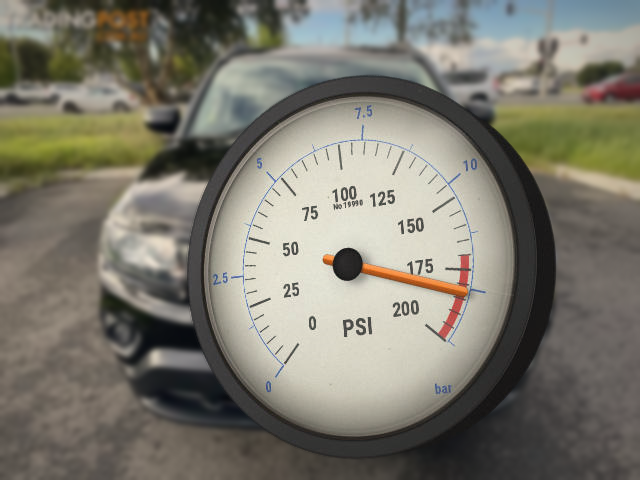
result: 182.5 psi
